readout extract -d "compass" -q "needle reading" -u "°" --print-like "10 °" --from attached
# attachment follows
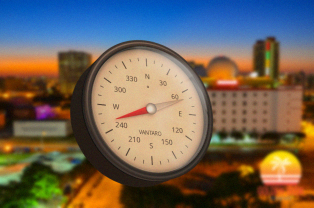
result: 250 °
